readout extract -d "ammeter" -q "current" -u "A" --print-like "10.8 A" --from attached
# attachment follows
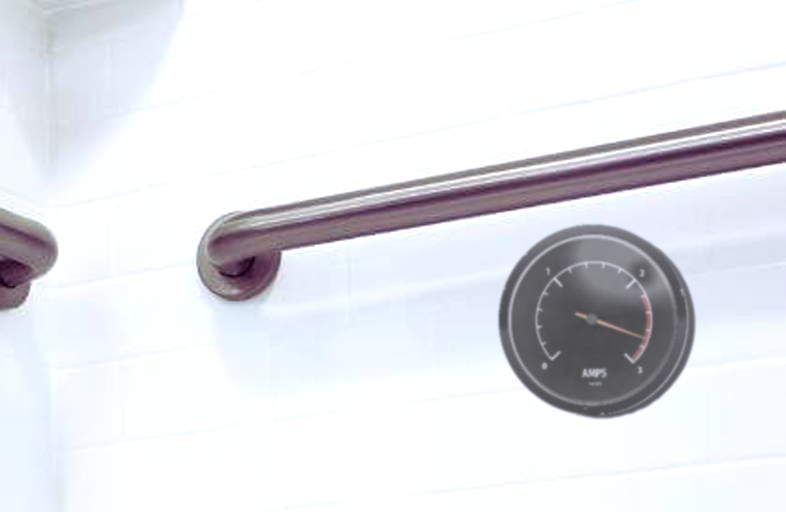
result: 2.7 A
